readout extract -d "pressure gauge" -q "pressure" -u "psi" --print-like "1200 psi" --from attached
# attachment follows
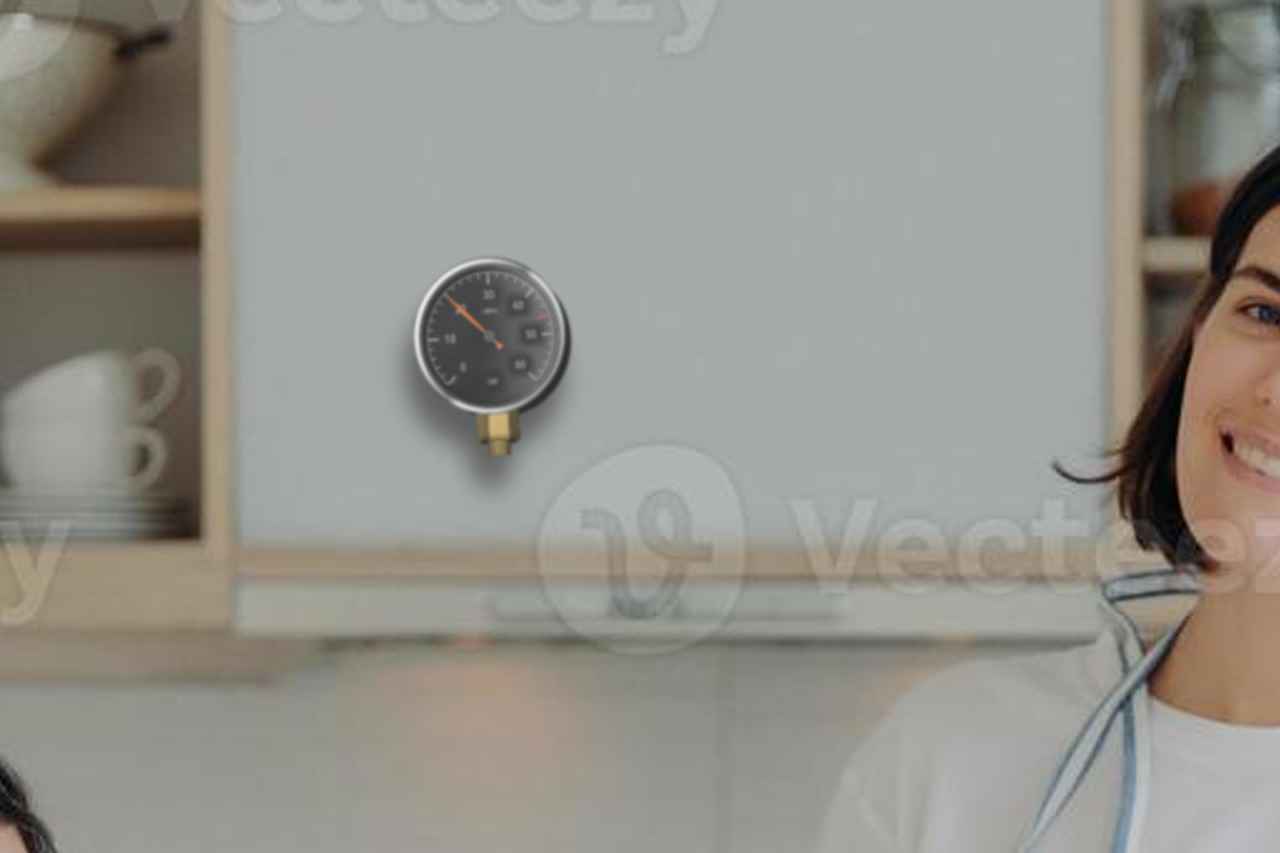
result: 20 psi
